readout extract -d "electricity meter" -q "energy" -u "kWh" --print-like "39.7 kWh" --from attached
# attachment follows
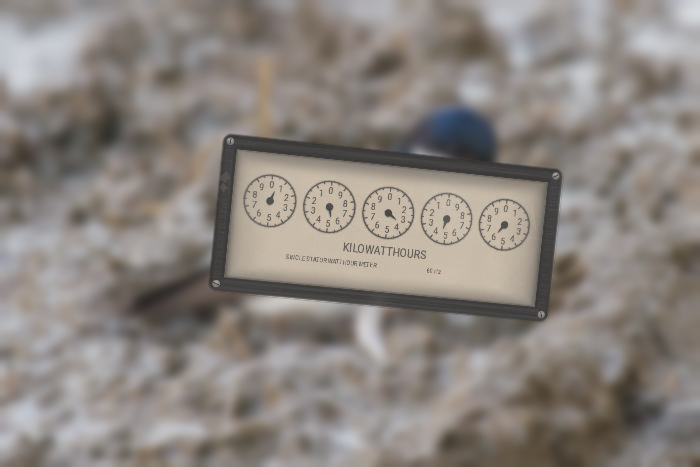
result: 5346 kWh
